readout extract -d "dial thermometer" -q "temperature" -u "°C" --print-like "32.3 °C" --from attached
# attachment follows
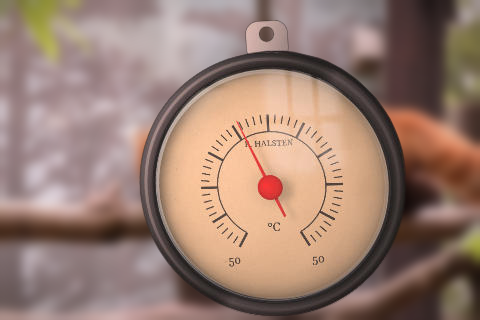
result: -8 °C
